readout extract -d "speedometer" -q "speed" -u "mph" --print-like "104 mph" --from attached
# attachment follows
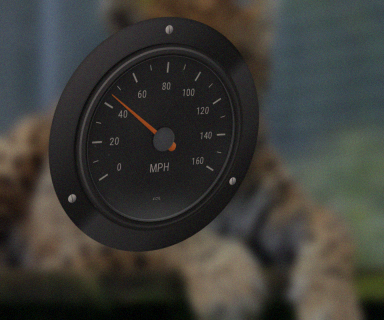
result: 45 mph
